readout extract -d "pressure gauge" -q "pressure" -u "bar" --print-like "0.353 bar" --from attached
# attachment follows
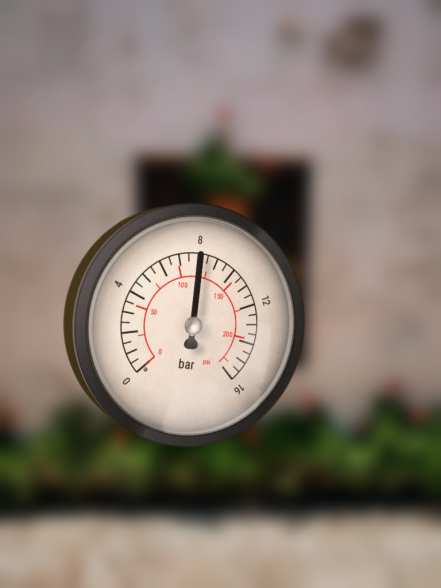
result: 8 bar
